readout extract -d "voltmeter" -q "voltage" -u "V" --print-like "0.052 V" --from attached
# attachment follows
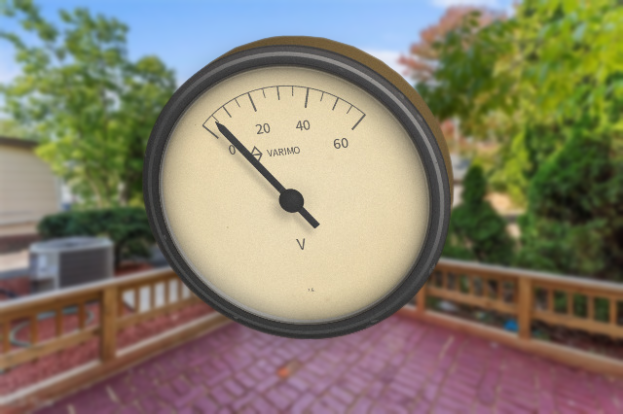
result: 5 V
